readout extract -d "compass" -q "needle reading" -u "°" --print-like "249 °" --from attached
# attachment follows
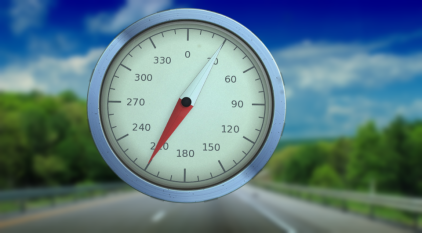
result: 210 °
